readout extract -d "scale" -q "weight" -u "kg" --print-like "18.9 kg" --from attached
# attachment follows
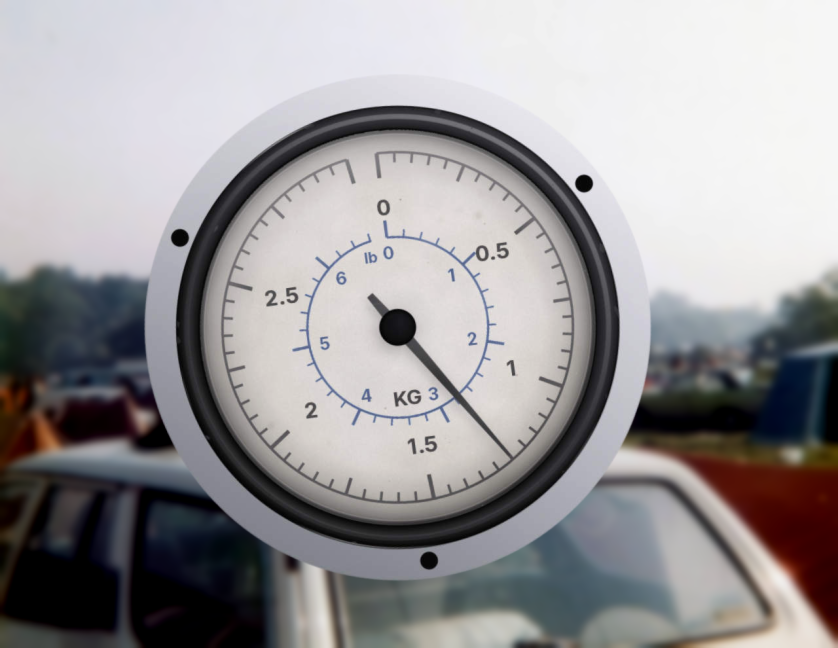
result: 1.25 kg
